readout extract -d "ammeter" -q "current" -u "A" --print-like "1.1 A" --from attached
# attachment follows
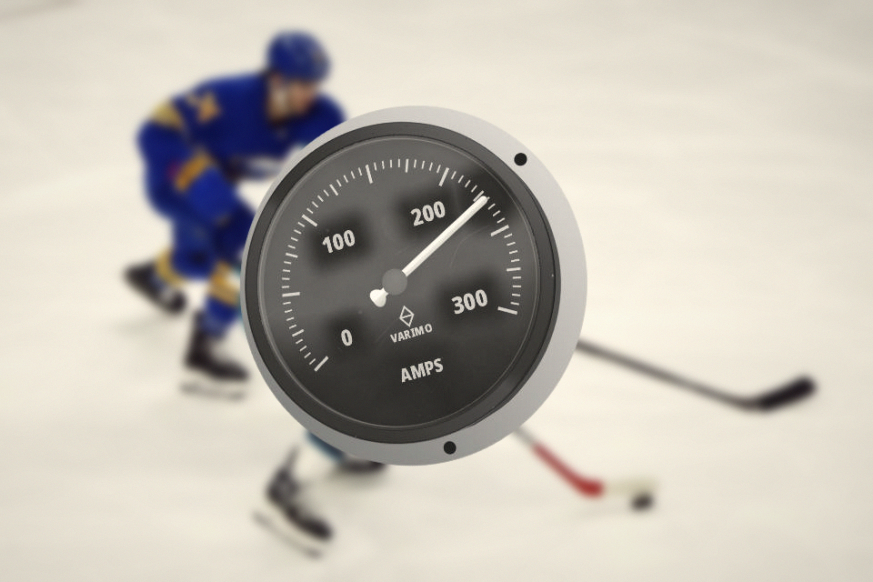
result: 230 A
